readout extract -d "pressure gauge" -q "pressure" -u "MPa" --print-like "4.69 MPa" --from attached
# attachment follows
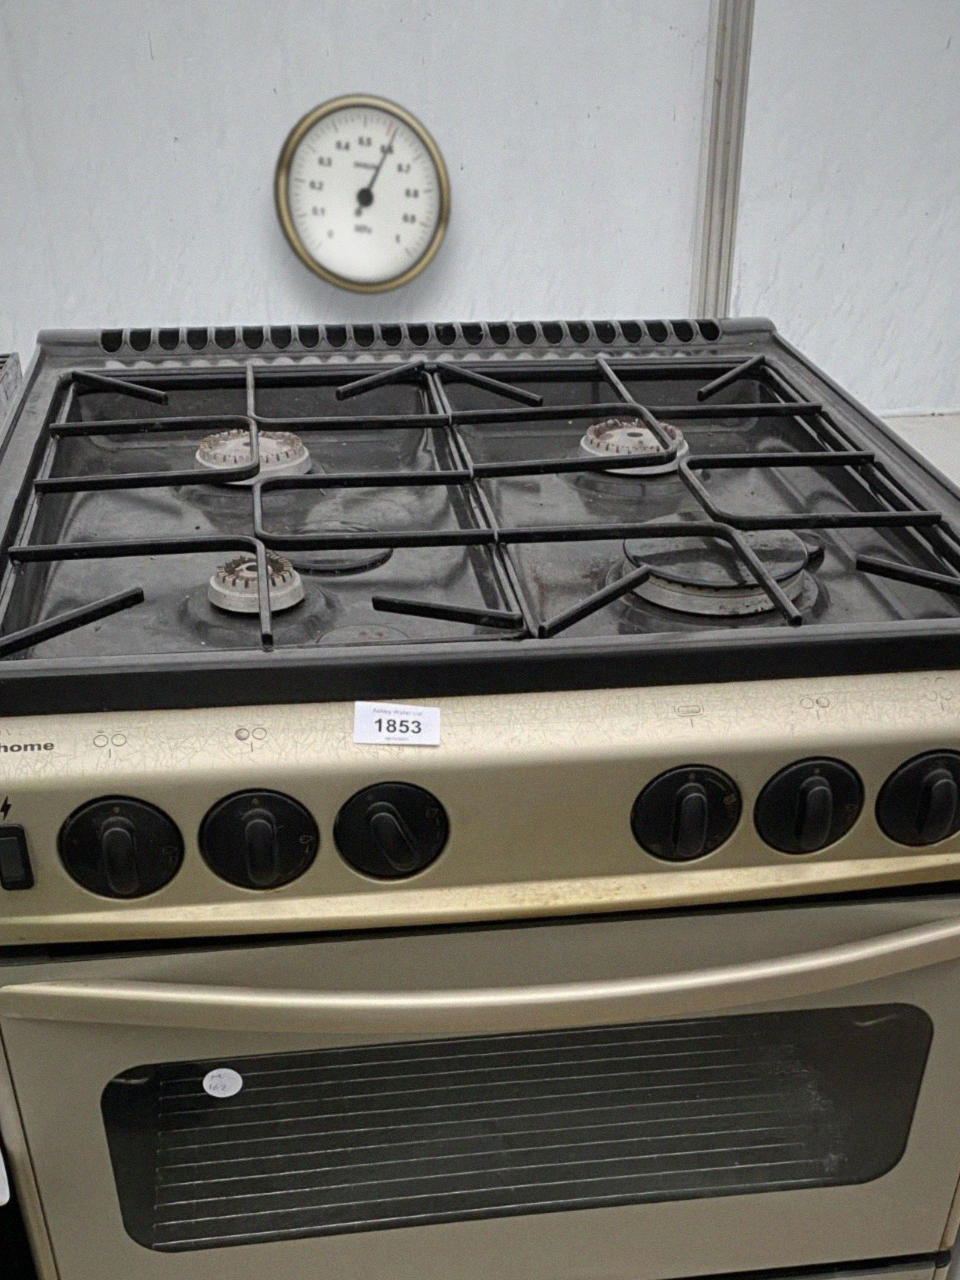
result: 0.6 MPa
